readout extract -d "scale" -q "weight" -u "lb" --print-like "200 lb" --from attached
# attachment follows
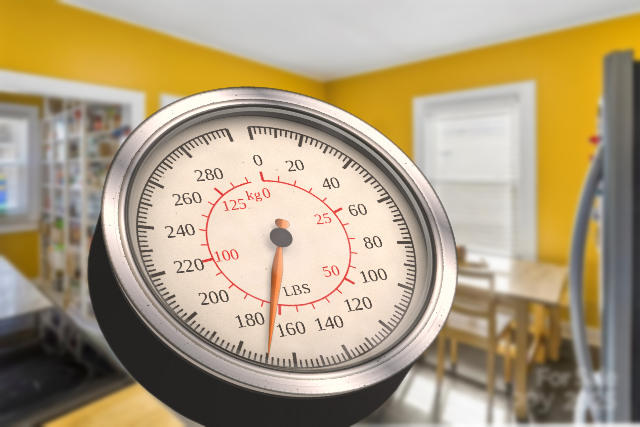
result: 170 lb
